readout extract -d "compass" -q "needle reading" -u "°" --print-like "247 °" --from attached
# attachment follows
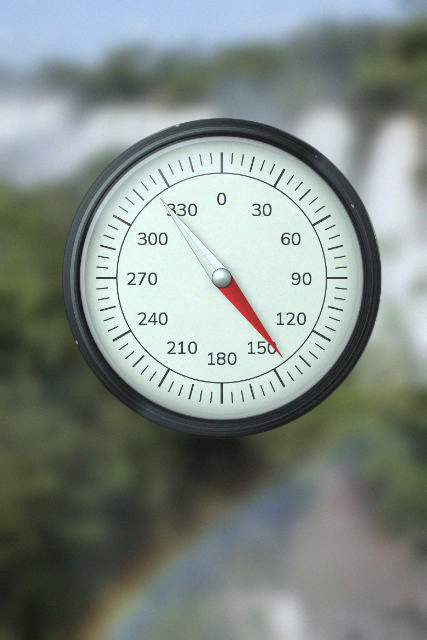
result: 142.5 °
